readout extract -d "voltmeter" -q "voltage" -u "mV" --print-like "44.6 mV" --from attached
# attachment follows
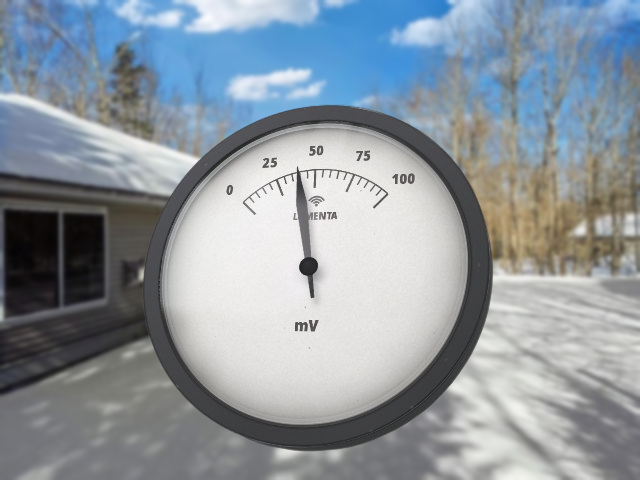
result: 40 mV
